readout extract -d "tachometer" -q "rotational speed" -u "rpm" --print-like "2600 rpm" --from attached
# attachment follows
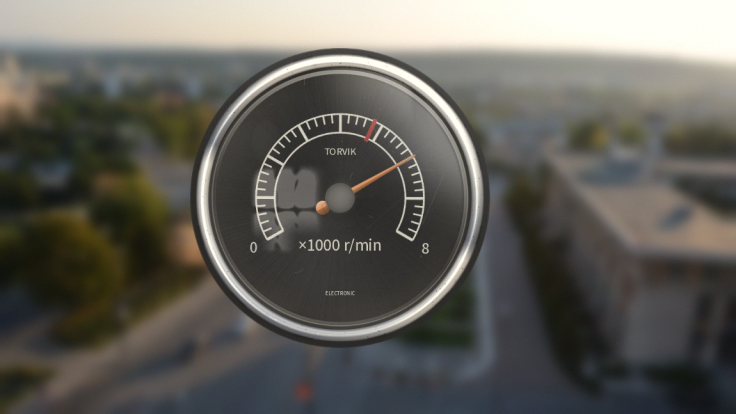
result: 6000 rpm
